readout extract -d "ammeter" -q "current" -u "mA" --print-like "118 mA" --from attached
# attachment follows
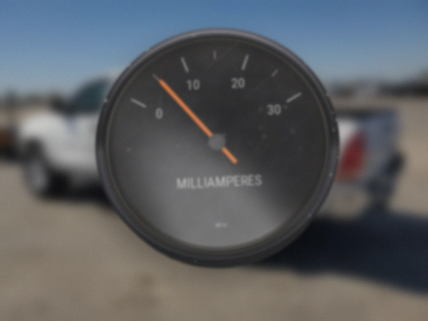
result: 5 mA
